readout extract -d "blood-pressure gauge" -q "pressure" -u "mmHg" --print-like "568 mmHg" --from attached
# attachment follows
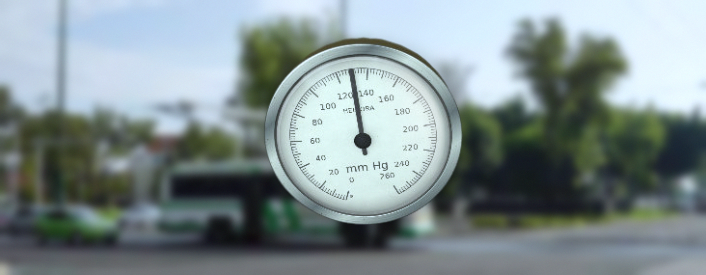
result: 130 mmHg
